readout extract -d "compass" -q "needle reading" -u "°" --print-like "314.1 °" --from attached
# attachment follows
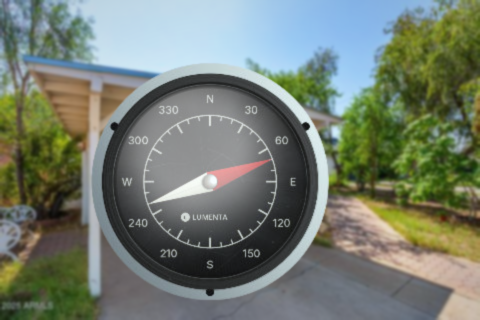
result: 70 °
